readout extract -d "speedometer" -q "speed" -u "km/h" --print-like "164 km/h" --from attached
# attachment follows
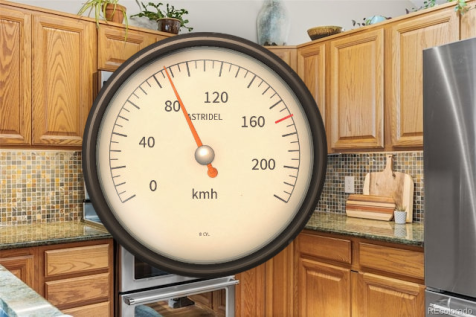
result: 87.5 km/h
